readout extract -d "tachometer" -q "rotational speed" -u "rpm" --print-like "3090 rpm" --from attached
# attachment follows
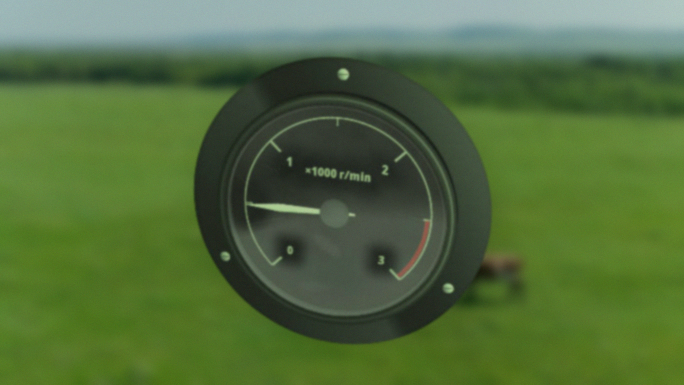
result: 500 rpm
